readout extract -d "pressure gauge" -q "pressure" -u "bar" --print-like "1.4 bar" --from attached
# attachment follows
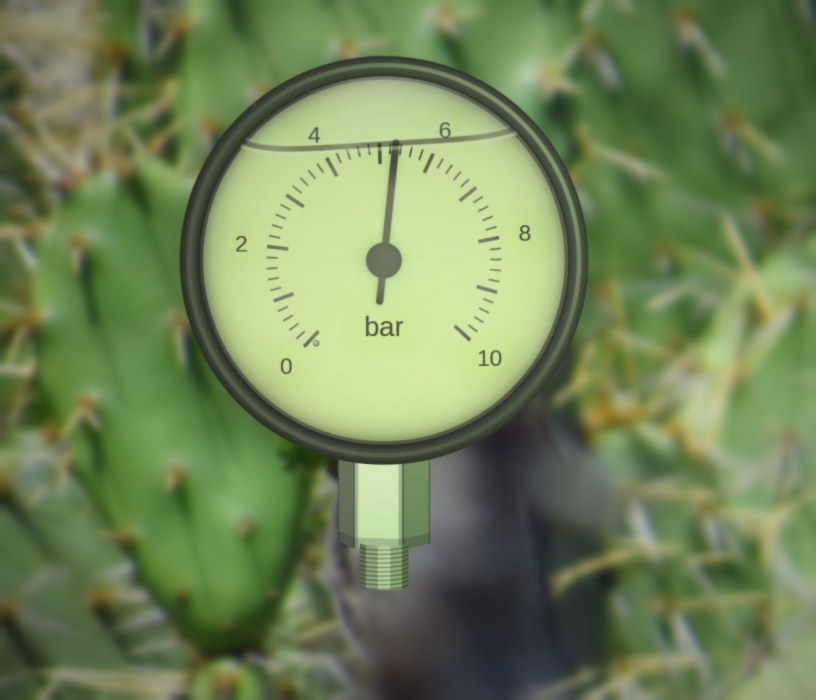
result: 5.3 bar
